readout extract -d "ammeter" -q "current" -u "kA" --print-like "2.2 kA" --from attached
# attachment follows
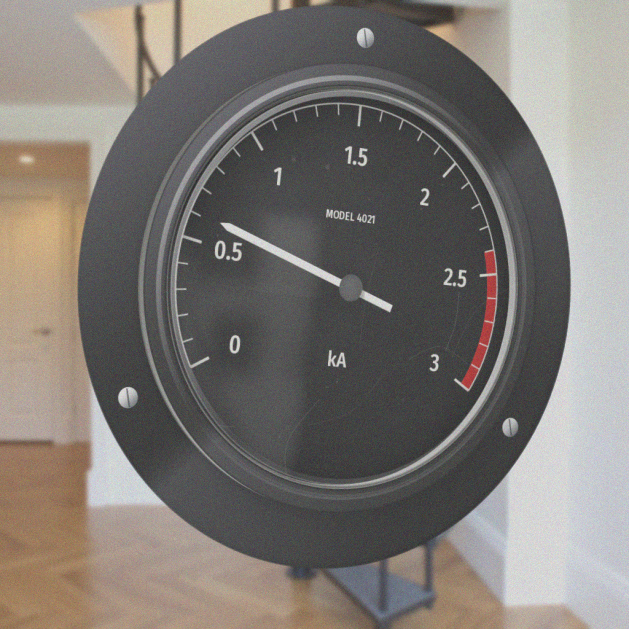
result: 0.6 kA
